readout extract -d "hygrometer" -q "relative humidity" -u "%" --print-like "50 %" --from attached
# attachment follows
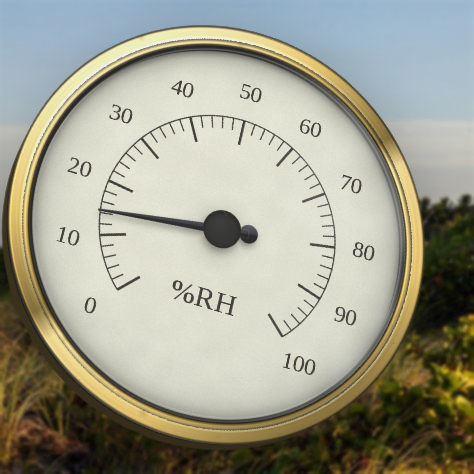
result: 14 %
